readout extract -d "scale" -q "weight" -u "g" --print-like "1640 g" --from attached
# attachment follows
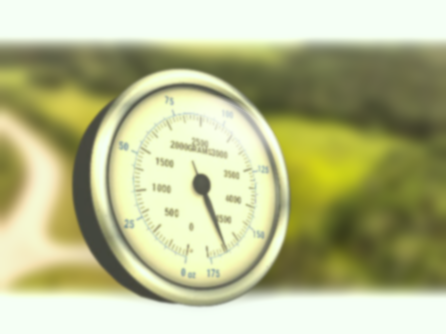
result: 4750 g
